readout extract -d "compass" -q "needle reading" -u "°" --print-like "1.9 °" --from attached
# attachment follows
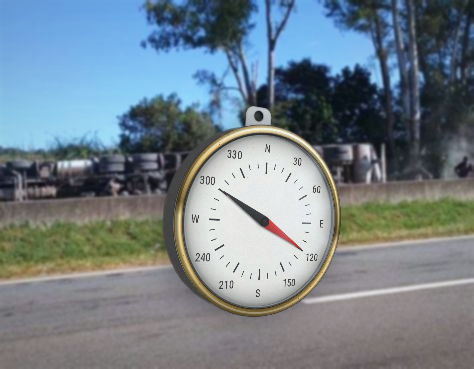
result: 120 °
